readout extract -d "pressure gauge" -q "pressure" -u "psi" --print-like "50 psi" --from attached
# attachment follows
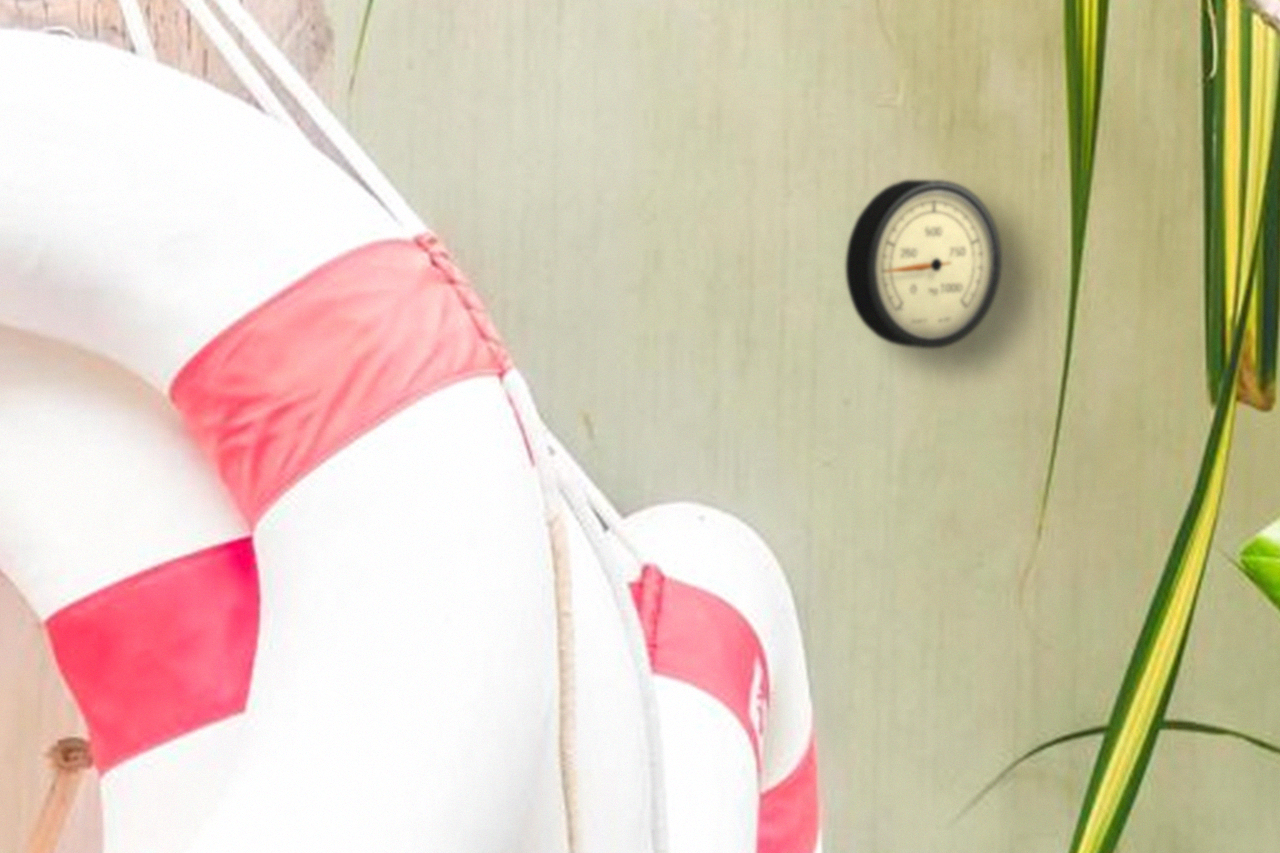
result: 150 psi
